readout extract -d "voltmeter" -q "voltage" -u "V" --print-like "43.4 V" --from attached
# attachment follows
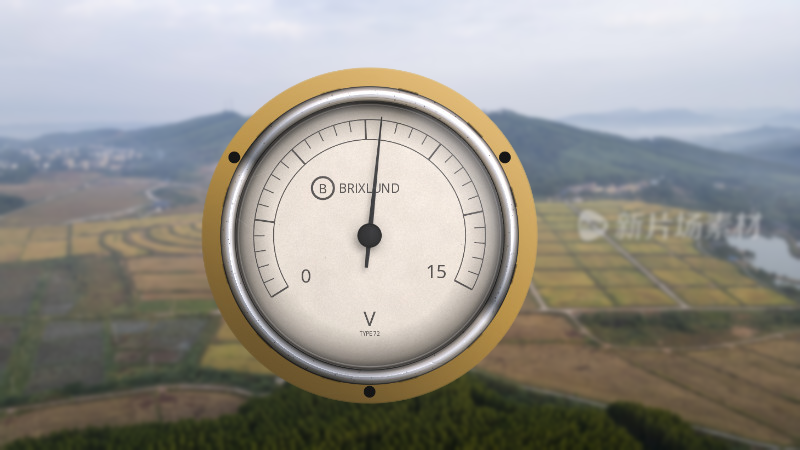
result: 8 V
